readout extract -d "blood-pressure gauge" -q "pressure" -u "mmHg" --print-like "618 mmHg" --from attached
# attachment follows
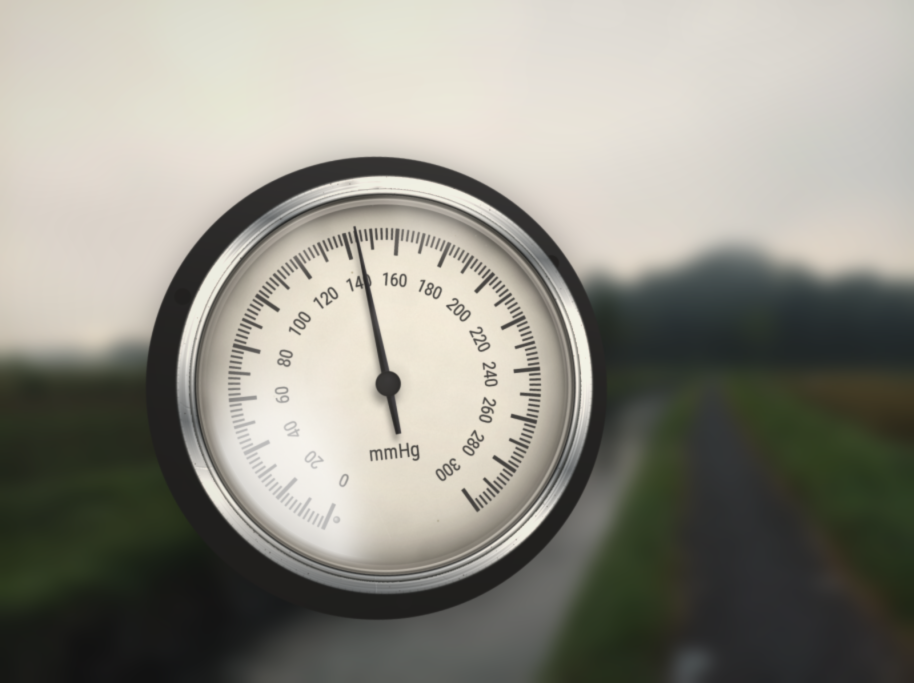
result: 144 mmHg
